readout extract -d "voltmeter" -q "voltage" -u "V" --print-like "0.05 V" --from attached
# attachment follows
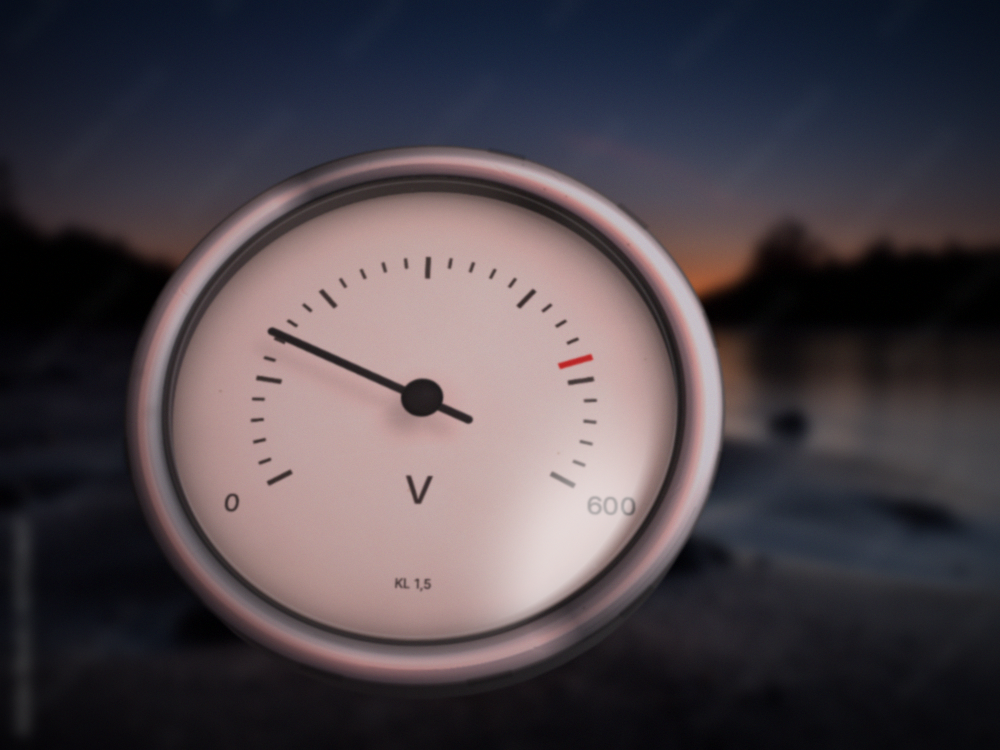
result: 140 V
